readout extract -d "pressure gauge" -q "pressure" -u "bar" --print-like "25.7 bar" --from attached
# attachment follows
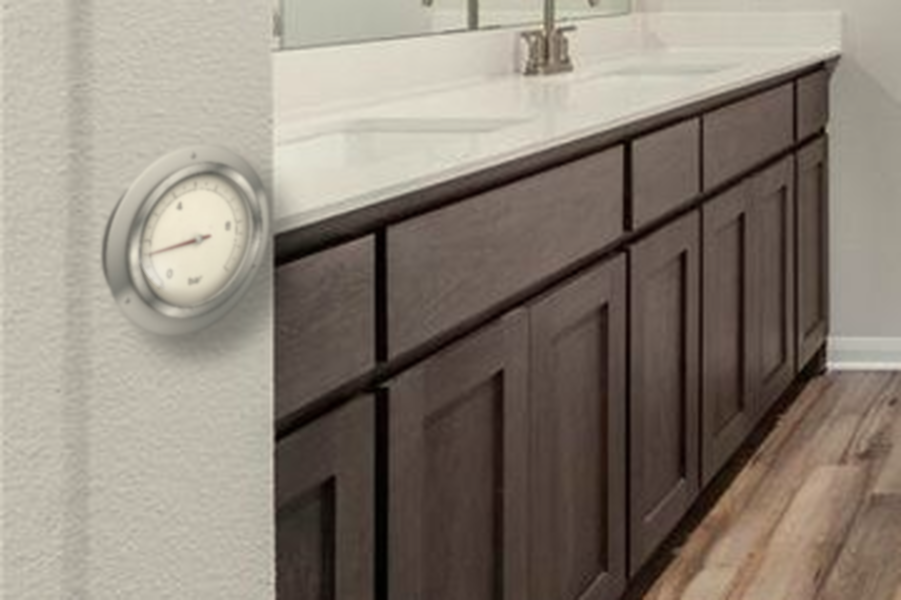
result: 1.5 bar
